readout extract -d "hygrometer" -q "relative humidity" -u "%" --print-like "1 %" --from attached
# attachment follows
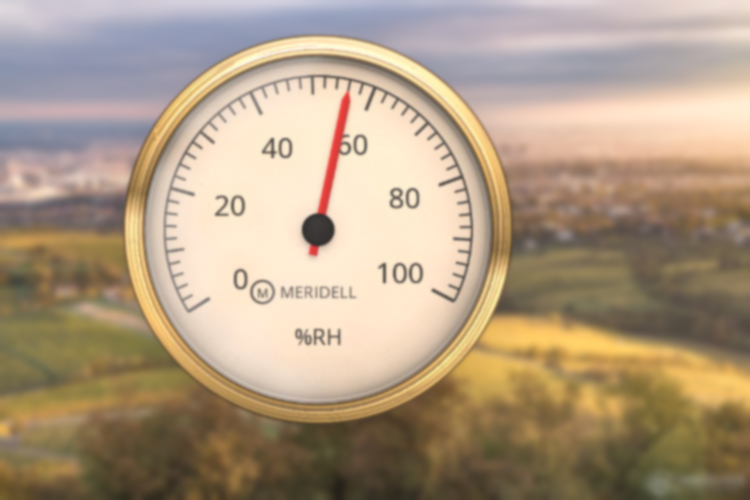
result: 56 %
